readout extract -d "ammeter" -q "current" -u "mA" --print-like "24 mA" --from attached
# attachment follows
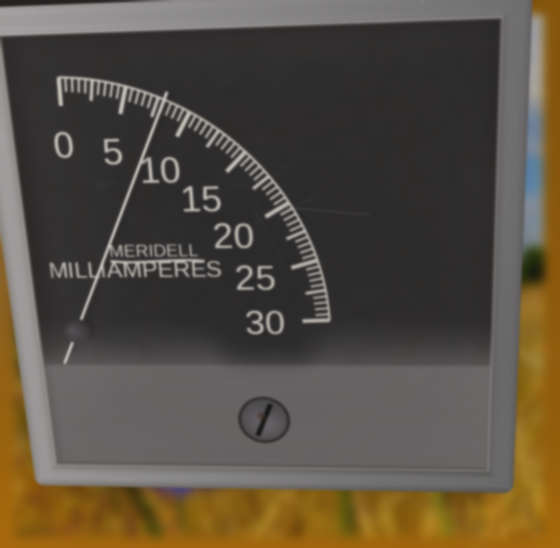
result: 8 mA
